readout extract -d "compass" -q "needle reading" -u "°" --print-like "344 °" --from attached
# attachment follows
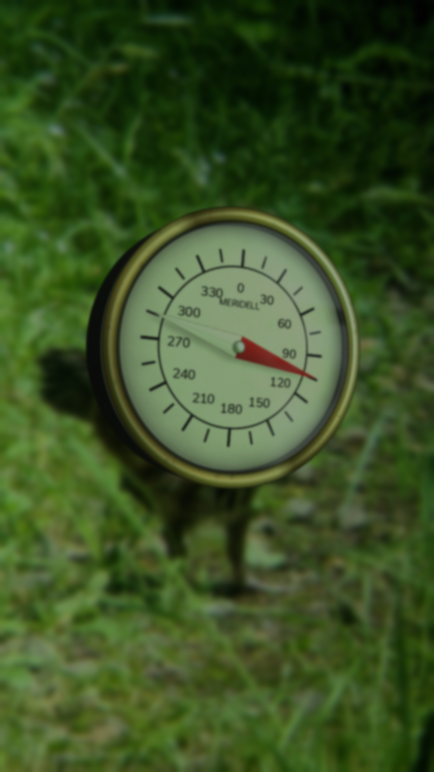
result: 105 °
